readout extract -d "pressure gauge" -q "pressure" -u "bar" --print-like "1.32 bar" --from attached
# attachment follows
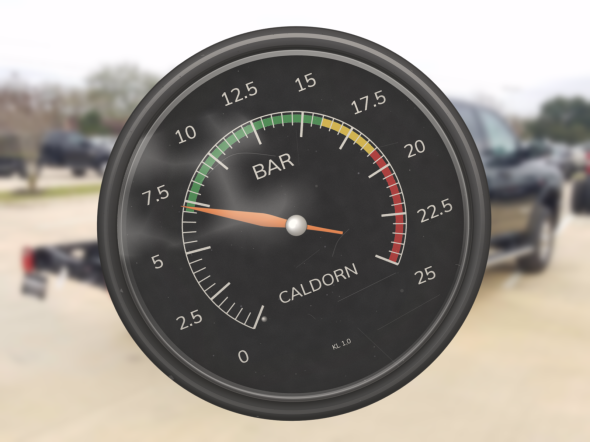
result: 7.25 bar
